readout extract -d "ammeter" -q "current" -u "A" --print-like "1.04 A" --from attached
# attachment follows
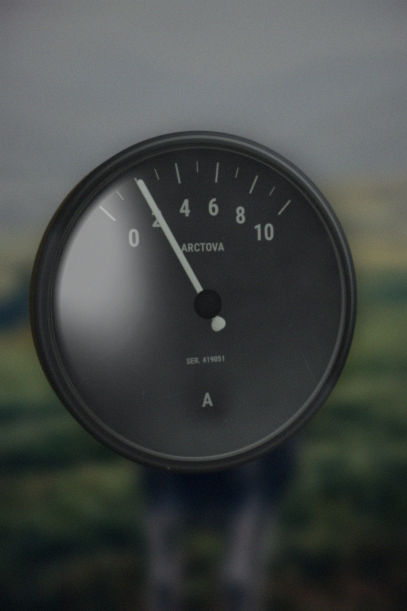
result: 2 A
